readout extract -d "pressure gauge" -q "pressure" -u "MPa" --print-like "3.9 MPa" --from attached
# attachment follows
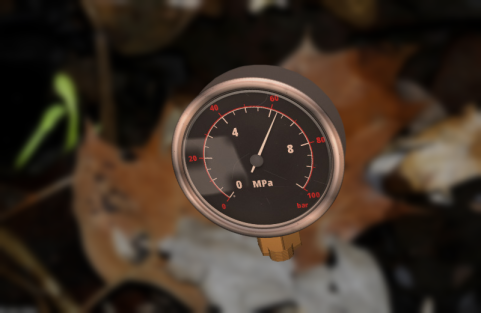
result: 6.25 MPa
